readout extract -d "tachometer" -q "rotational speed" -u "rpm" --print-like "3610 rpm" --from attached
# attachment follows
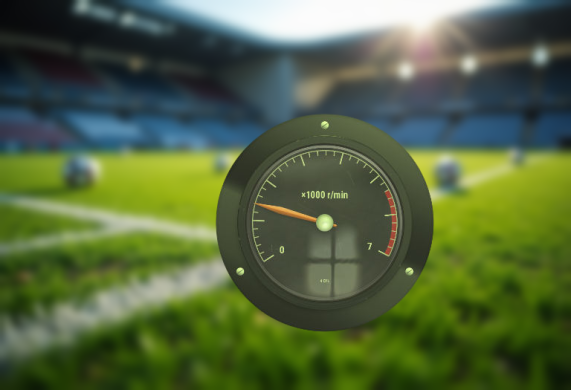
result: 1400 rpm
